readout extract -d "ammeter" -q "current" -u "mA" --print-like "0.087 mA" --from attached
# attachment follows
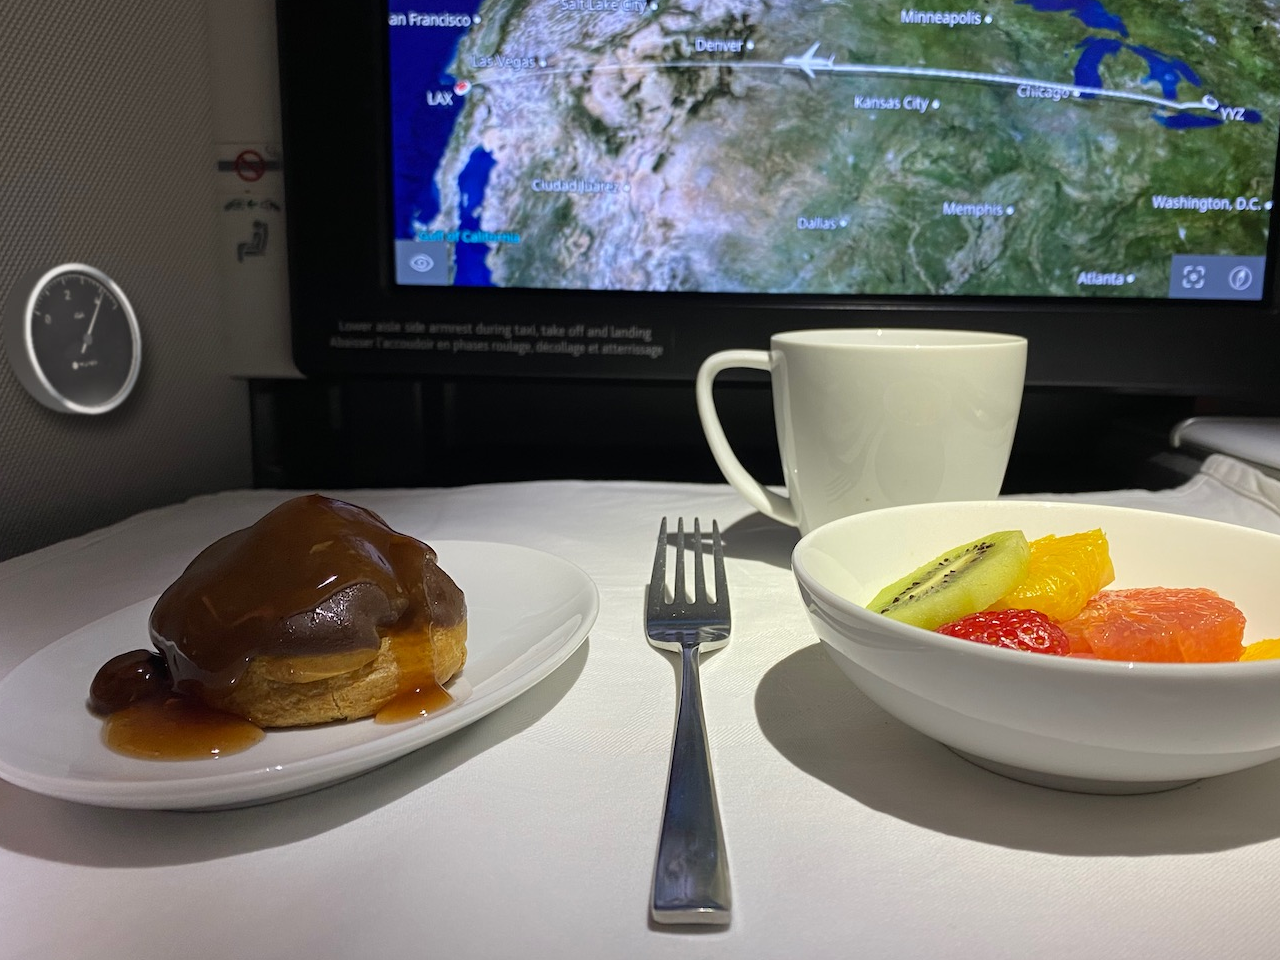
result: 4 mA
